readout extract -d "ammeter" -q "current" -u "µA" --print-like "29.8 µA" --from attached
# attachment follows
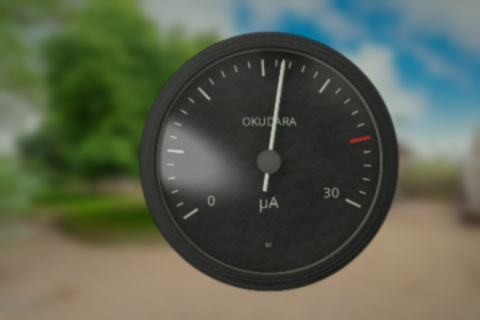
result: 16.5 µA
